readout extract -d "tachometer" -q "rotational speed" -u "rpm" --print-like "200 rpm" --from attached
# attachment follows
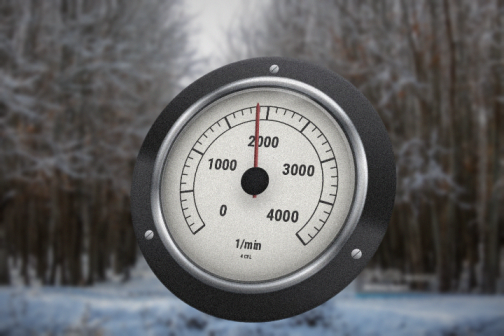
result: 1900 rpm
